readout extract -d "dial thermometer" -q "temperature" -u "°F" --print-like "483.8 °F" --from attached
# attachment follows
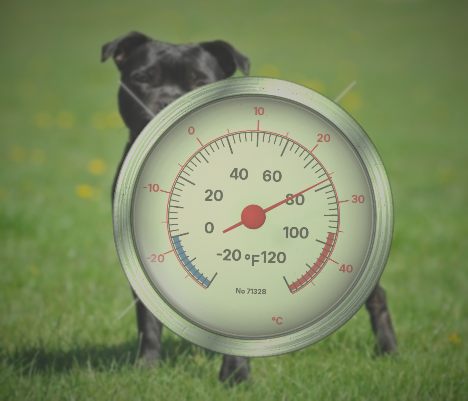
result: 78 °F
